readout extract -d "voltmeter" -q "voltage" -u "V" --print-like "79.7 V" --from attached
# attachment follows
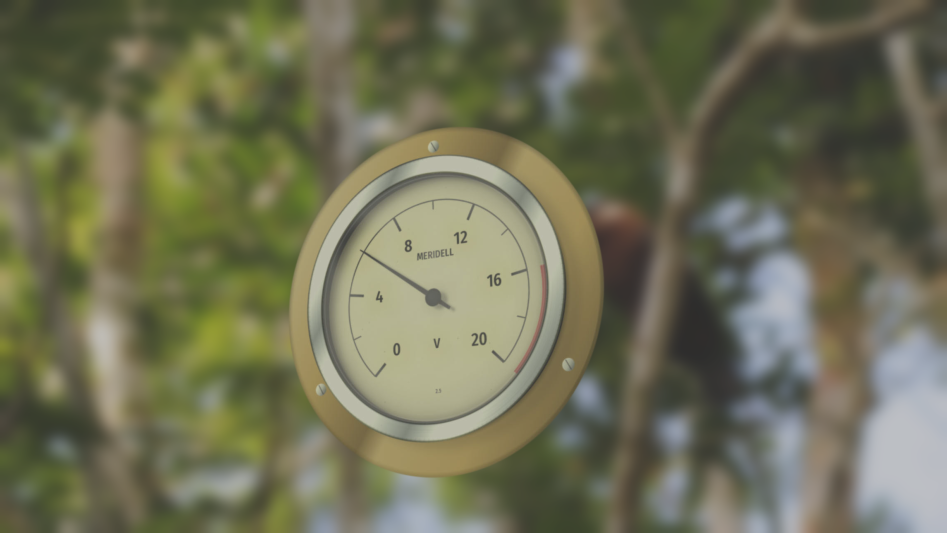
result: 6 V
